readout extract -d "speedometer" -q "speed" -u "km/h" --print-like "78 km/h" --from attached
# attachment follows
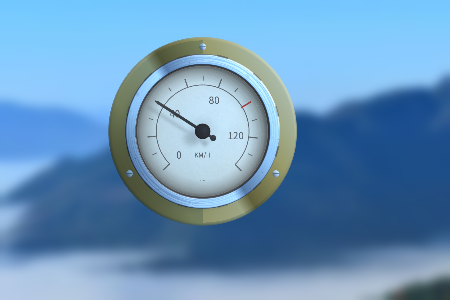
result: 40 km/h
